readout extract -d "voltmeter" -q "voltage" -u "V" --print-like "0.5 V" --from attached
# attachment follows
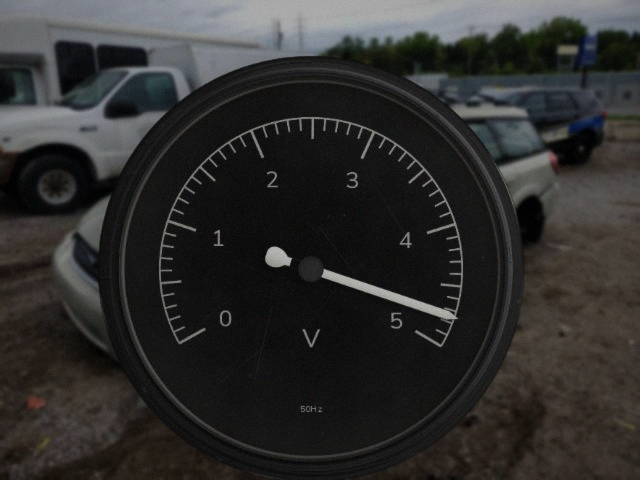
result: 4.75 V
